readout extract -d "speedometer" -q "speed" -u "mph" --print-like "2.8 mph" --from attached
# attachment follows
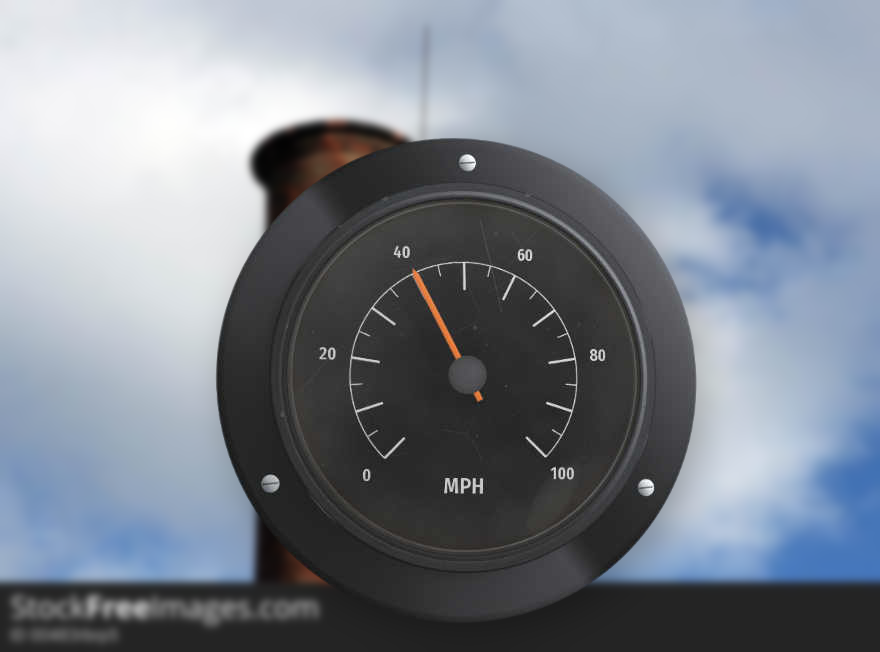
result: 40 mph
